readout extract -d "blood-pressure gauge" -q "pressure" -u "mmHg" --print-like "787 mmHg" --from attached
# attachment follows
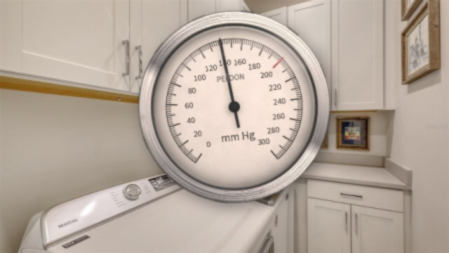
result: 140 mmHg
